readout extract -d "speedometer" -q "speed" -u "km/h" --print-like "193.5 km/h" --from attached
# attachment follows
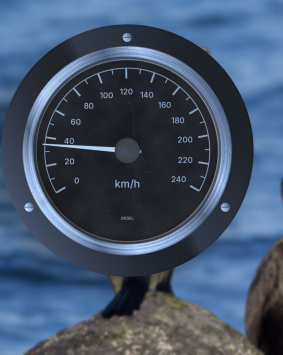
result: 35 km/h
